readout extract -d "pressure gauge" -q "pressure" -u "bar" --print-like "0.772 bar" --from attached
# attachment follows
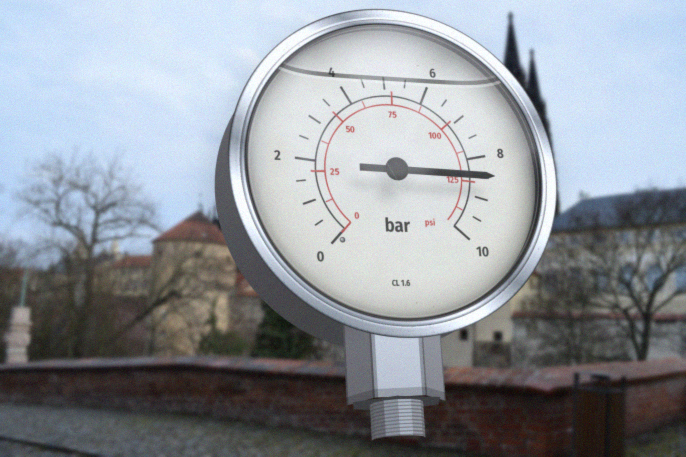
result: 8.5 bar
